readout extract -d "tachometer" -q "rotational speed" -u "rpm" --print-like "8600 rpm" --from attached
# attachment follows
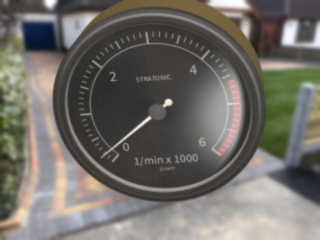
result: 200 rpm
